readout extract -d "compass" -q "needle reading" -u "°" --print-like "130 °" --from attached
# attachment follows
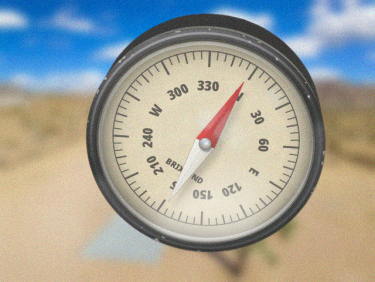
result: 357.5 °
